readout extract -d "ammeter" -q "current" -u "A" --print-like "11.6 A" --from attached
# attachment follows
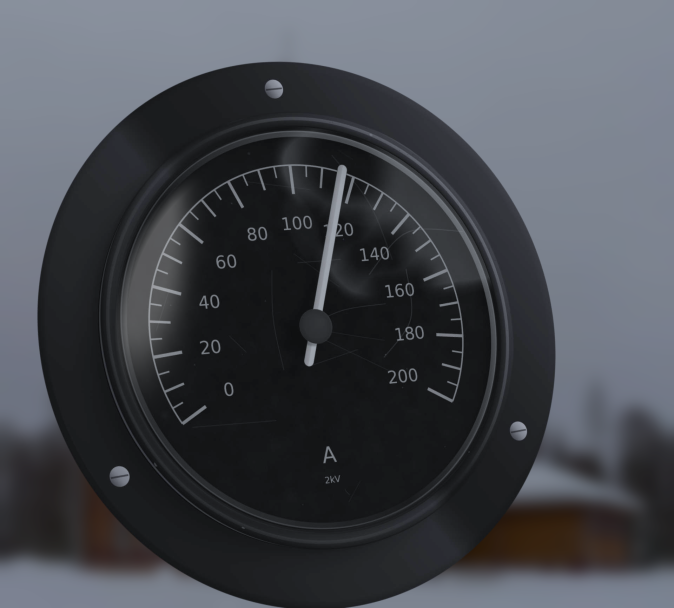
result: 115 A
